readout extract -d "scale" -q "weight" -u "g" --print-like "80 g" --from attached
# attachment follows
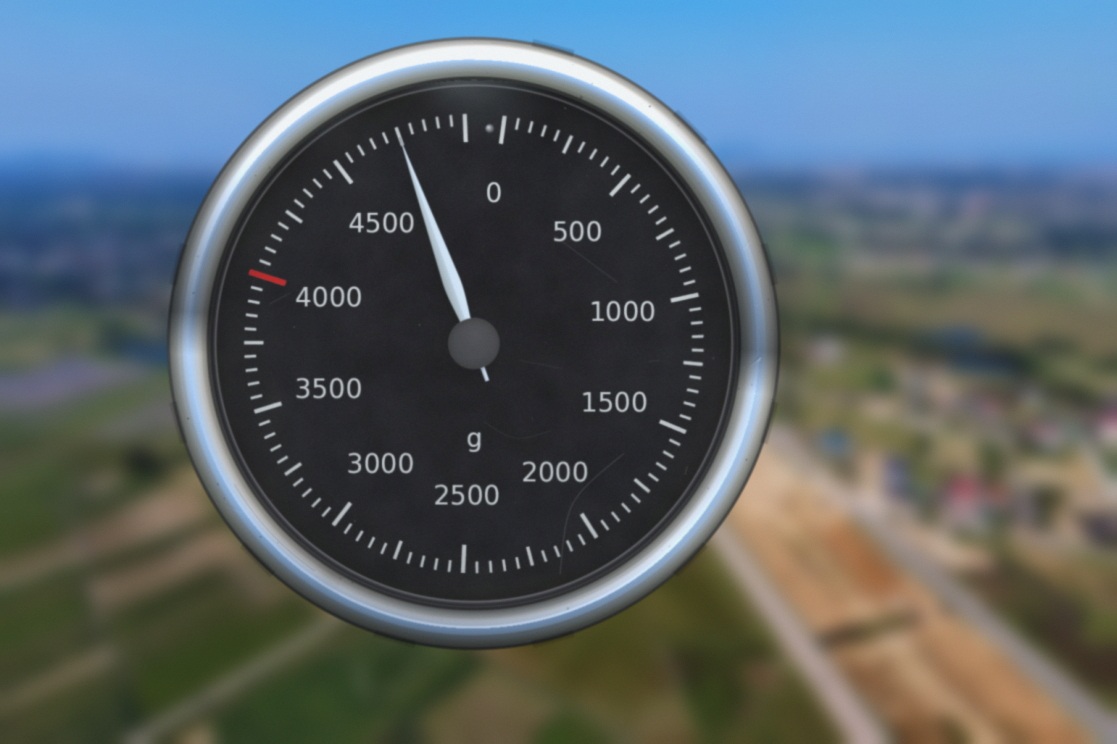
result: 4750 g
